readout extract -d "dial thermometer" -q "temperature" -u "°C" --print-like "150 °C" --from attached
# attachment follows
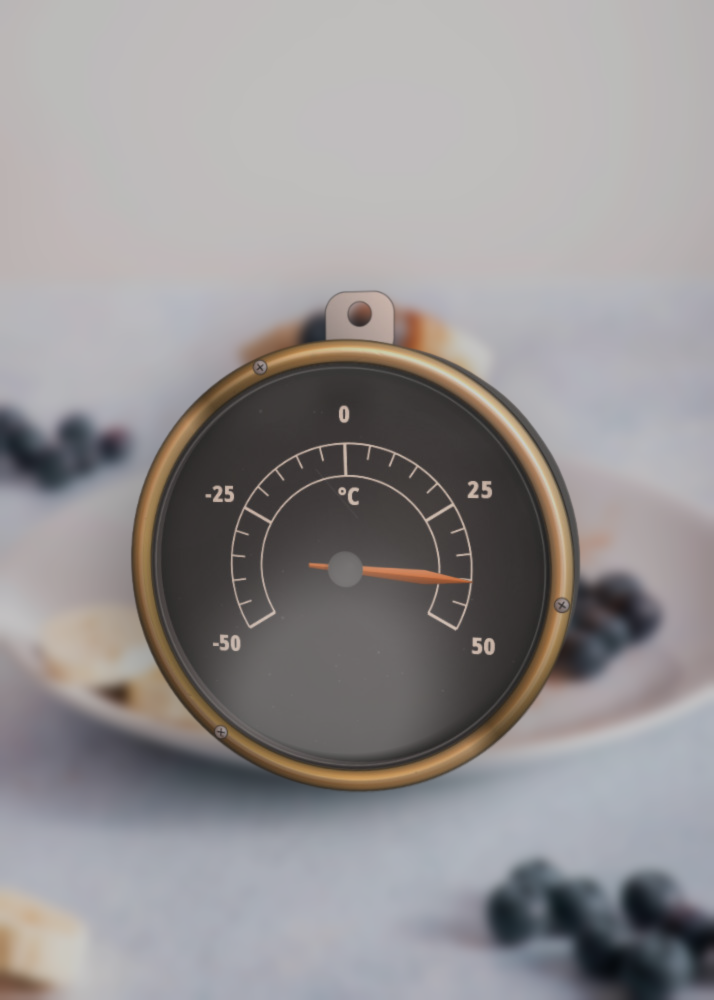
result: 40 °C
